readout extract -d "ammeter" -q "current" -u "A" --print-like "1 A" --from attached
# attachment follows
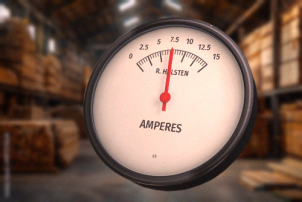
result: 7.5 A
